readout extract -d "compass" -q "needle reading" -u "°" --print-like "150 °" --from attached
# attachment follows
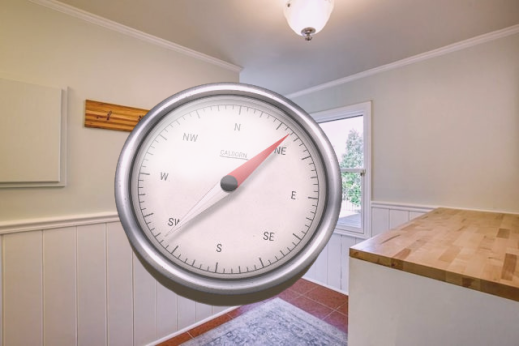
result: 40 °
